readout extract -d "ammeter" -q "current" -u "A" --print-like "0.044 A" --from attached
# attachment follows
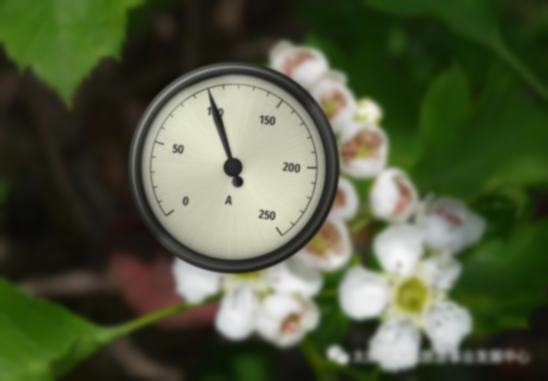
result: 100 A
